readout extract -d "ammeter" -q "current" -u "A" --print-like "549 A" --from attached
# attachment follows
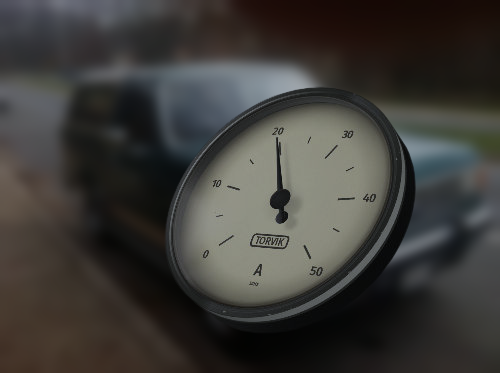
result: 20 A
